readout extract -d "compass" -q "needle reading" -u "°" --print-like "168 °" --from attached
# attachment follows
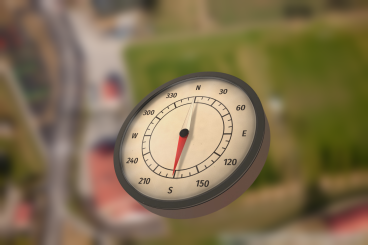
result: 180 °
